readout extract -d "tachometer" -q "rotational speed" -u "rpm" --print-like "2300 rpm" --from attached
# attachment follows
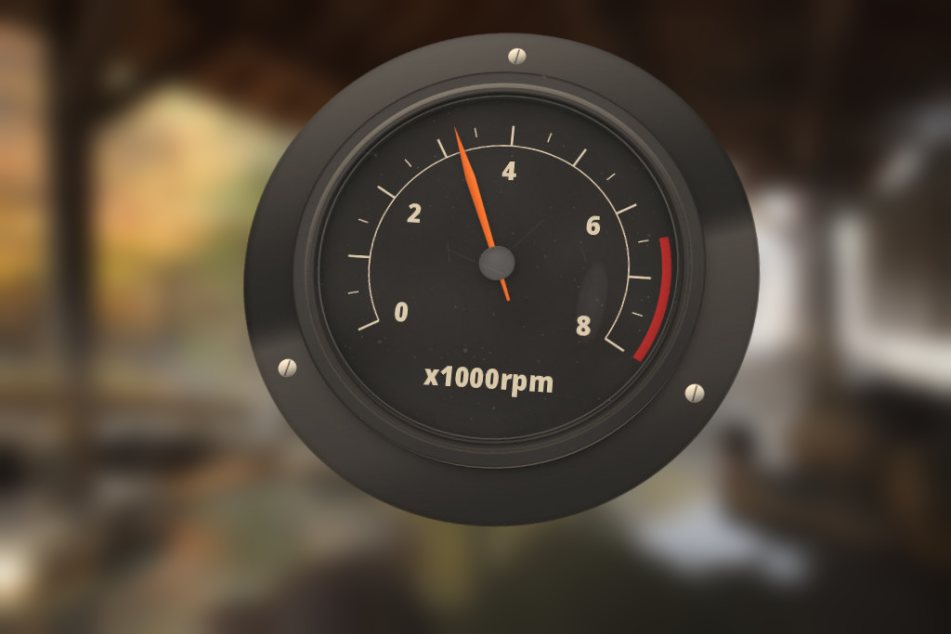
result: 3250 rpm
